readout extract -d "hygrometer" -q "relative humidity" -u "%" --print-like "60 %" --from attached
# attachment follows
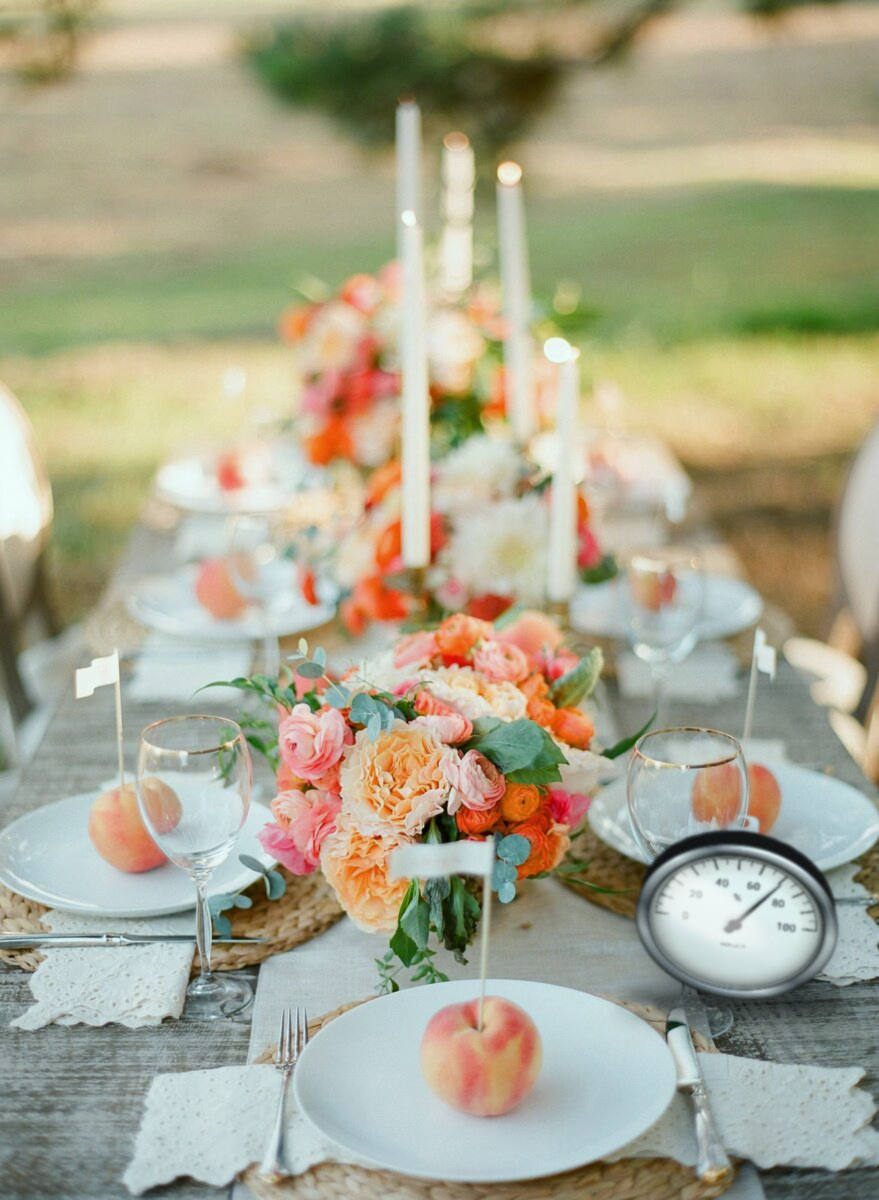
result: 70 %
